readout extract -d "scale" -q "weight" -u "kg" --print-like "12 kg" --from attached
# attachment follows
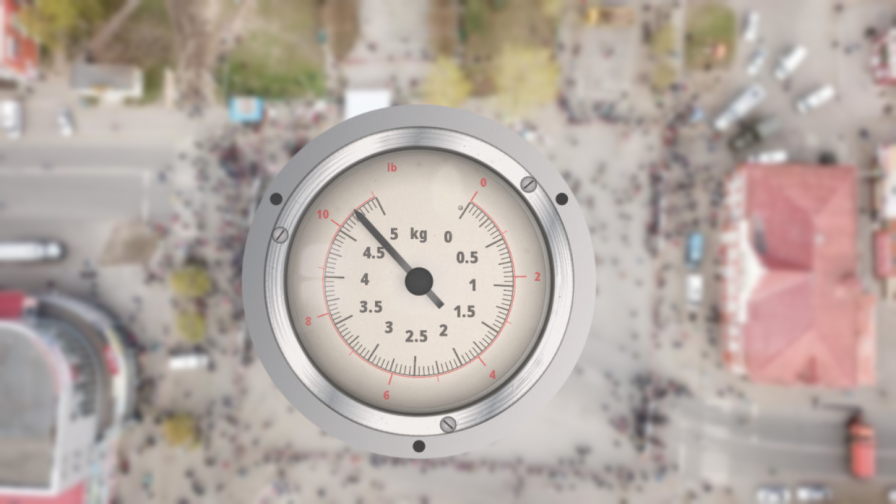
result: 4.75 kg
